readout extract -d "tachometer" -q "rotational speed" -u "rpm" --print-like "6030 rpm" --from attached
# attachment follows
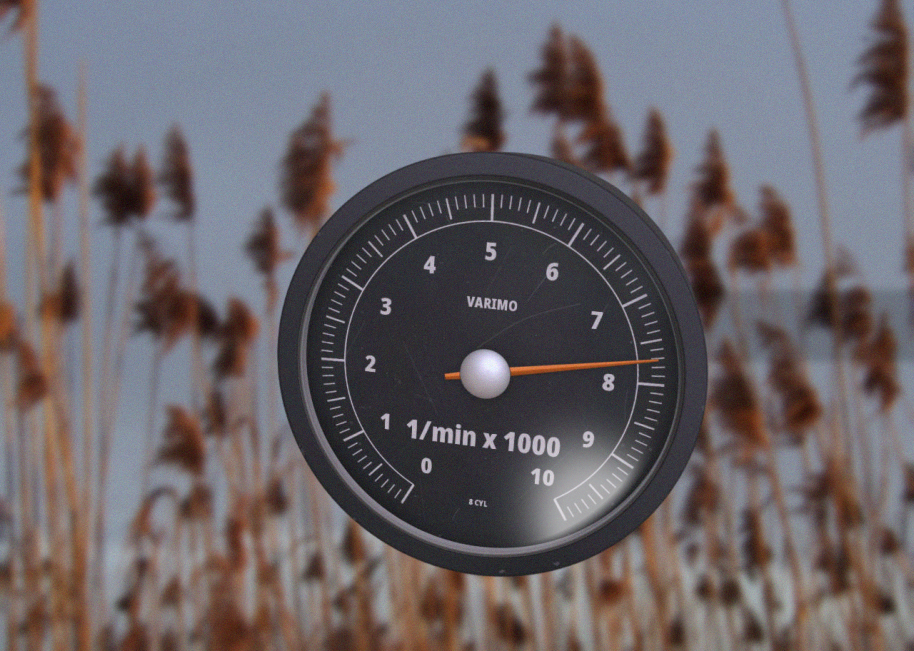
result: 7700 rpm
